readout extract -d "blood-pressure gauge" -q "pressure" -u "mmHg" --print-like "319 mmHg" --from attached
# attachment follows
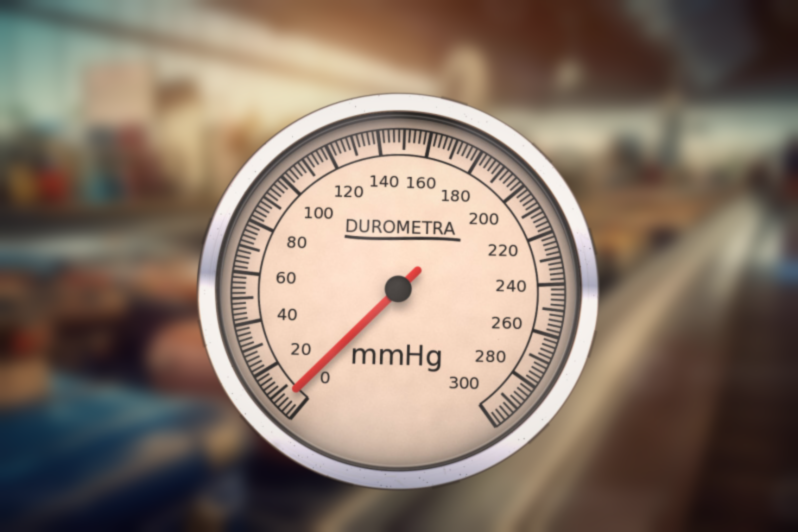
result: 6 mmHg
